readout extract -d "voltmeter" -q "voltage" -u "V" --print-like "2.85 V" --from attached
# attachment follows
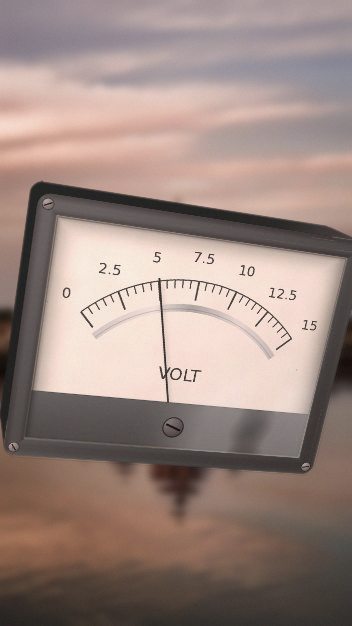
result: 5 V
